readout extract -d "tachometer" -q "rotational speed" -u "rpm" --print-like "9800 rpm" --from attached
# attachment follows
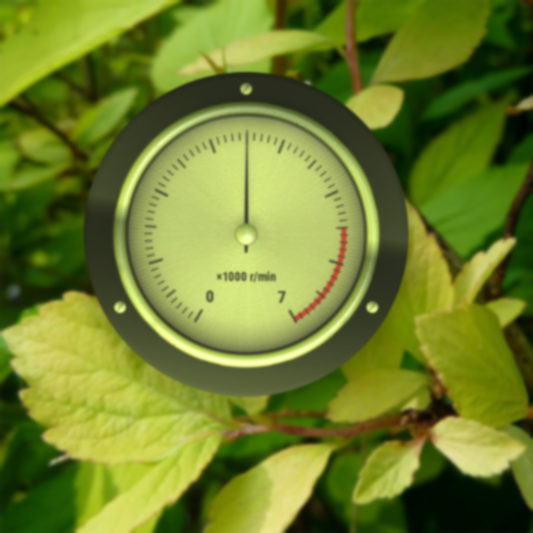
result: 3500 rpm
